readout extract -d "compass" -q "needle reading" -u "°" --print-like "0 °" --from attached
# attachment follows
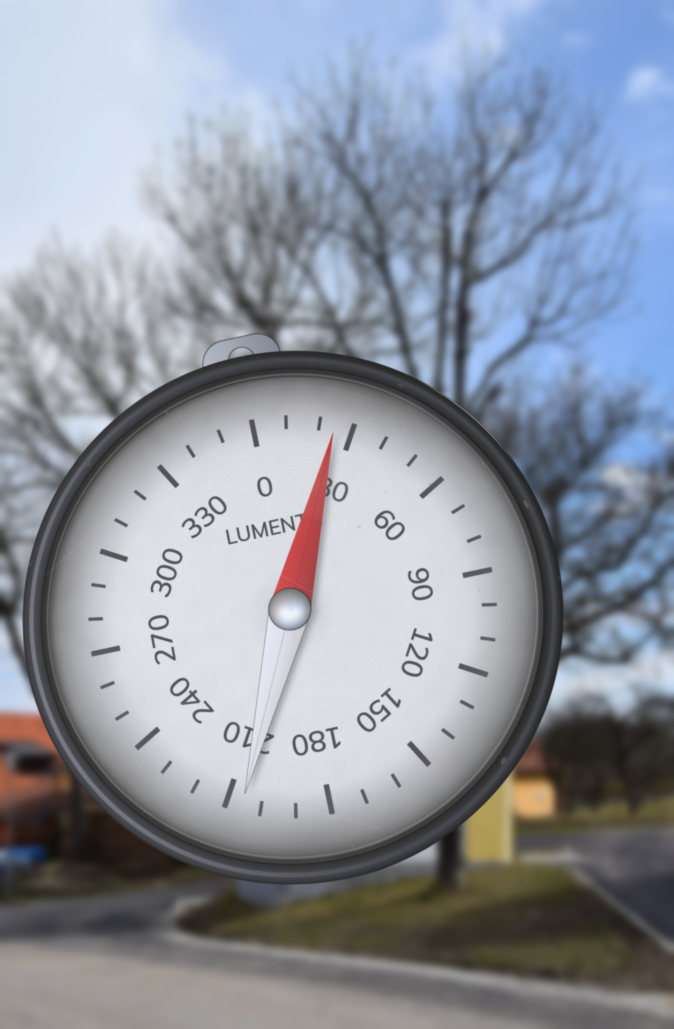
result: 25 °
